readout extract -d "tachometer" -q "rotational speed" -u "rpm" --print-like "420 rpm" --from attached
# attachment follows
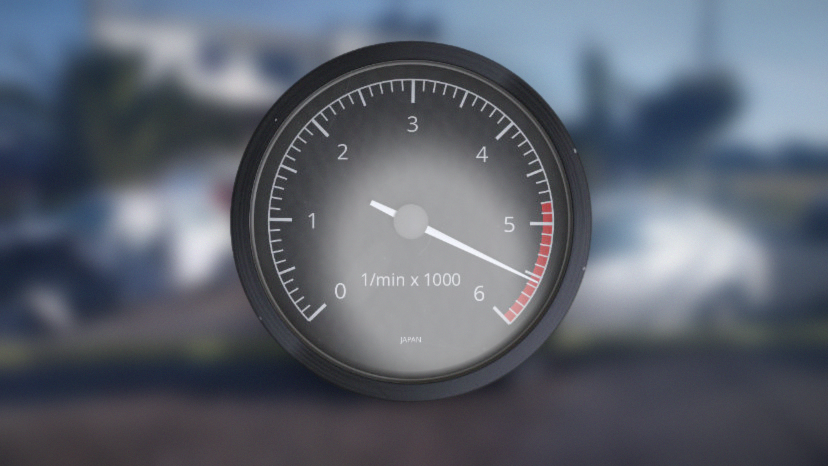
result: 5550 rpm
